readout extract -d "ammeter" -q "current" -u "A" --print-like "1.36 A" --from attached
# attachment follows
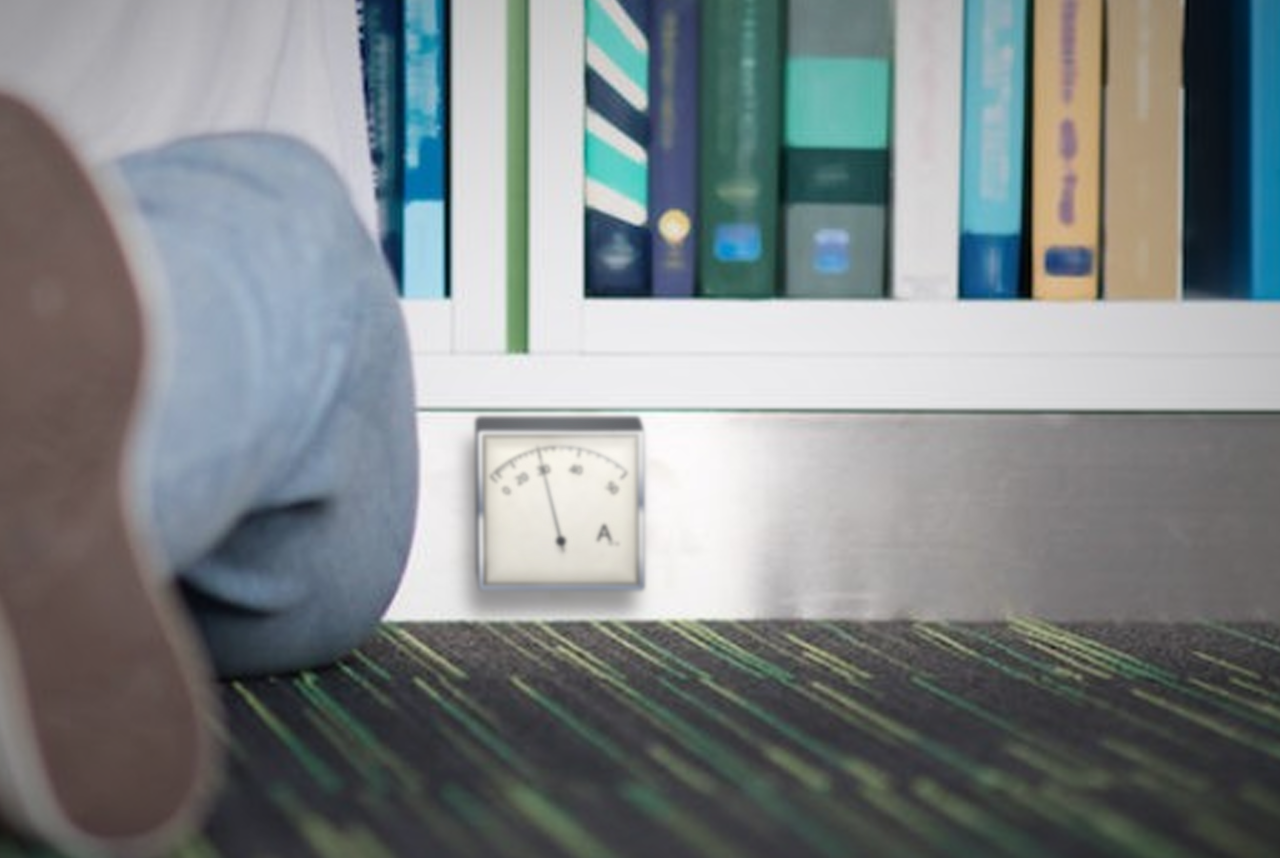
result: 30 A
